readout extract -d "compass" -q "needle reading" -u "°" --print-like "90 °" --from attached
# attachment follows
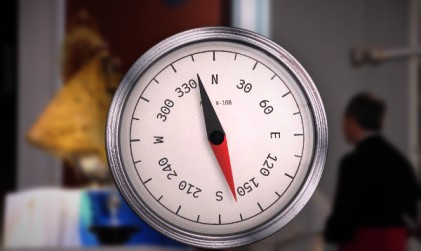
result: 165 °
